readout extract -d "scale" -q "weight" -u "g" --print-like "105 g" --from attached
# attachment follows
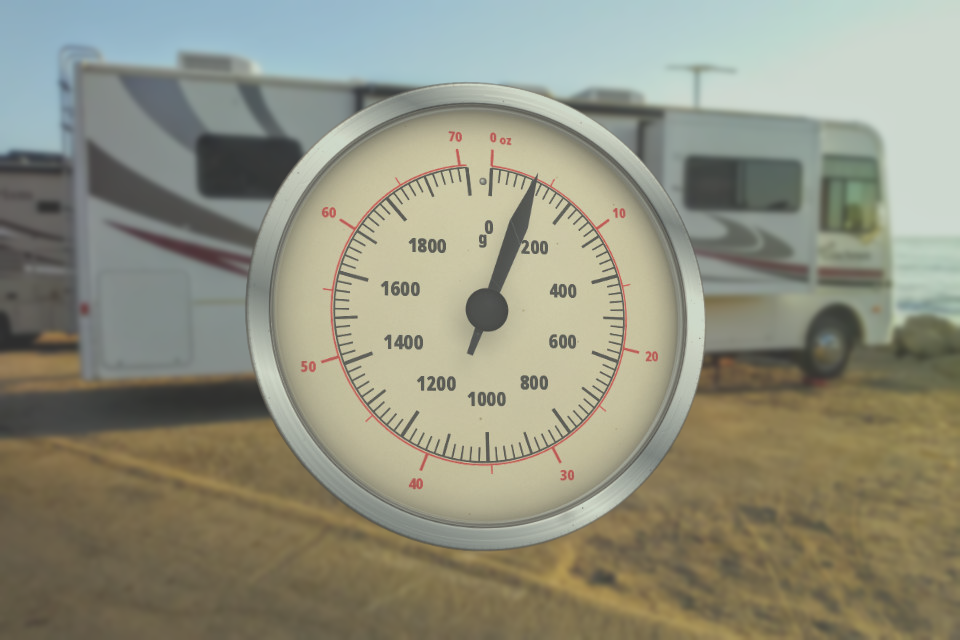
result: 100 g
